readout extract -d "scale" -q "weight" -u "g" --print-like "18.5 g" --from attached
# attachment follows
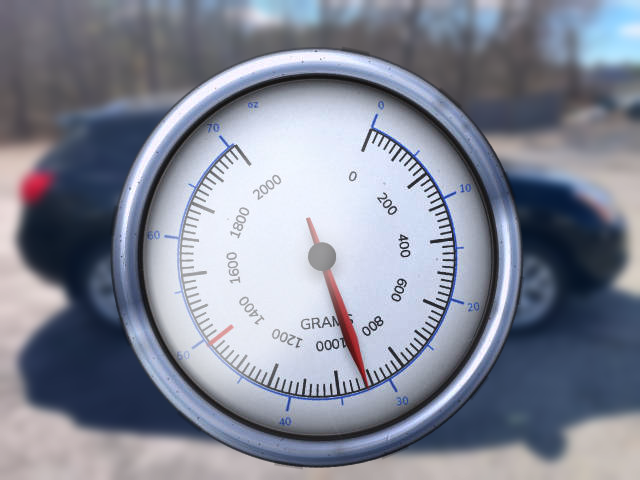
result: 920 g
